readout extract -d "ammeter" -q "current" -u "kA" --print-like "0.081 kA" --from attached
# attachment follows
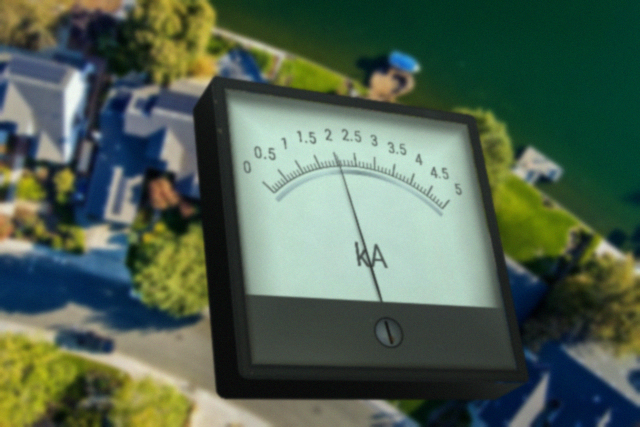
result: 2 kA
